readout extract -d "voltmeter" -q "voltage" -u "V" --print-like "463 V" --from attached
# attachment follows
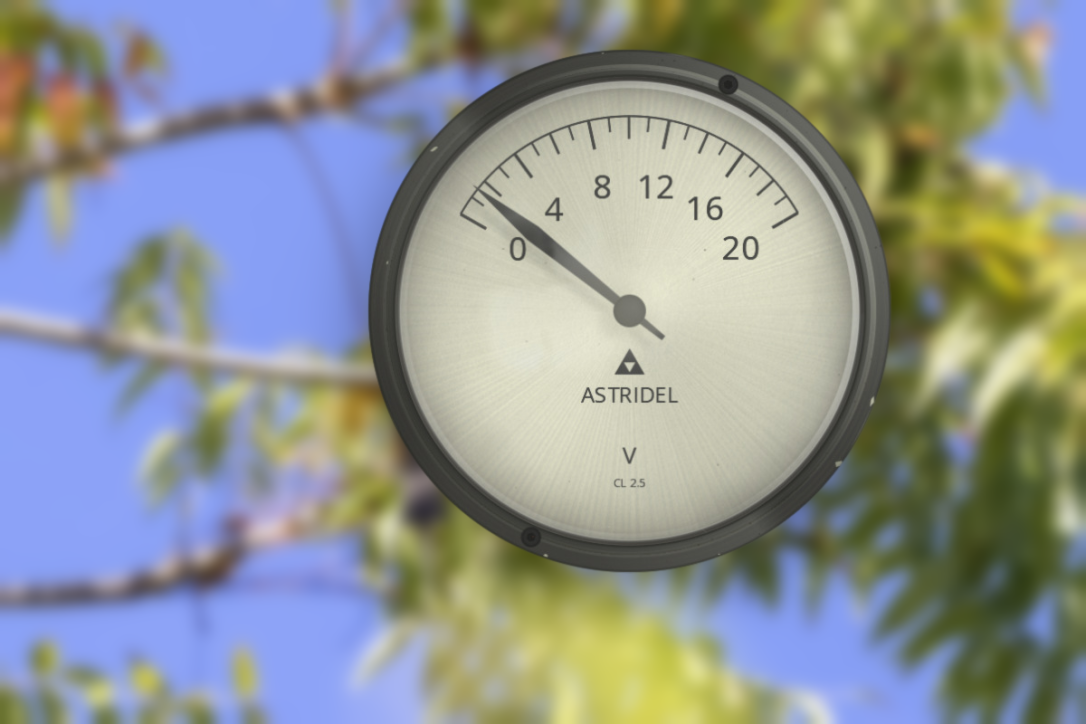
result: 1.5 V
